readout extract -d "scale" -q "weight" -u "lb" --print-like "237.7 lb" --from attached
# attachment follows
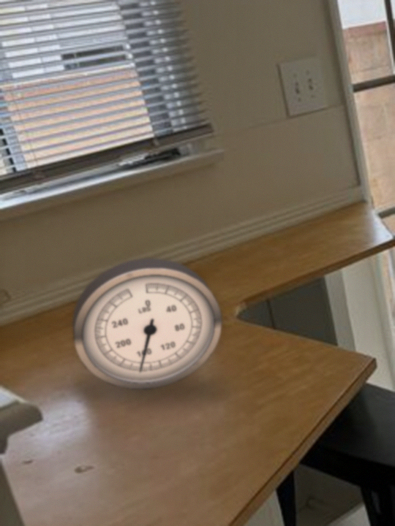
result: 160 lb
